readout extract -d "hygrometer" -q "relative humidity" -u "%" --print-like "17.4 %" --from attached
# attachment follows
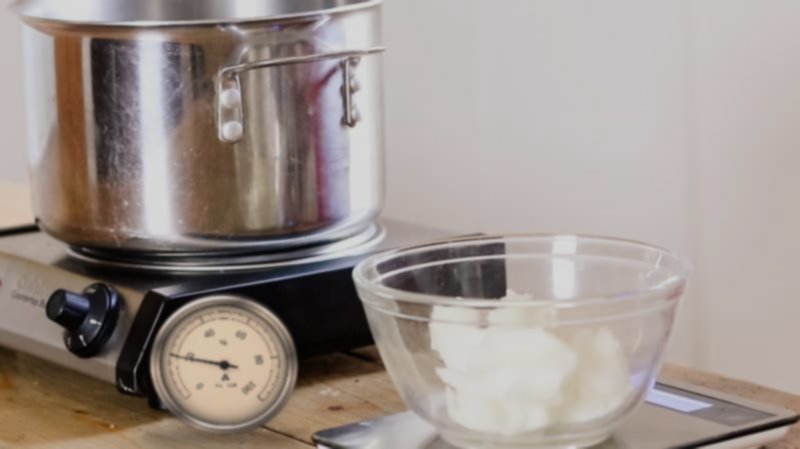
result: 20 %
